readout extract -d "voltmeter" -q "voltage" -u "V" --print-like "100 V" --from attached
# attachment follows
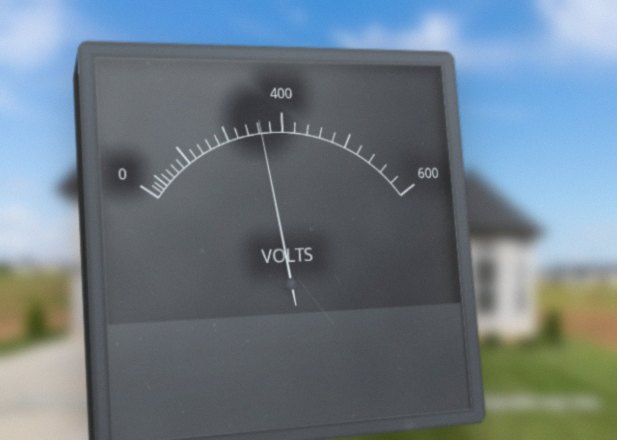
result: 360 V
